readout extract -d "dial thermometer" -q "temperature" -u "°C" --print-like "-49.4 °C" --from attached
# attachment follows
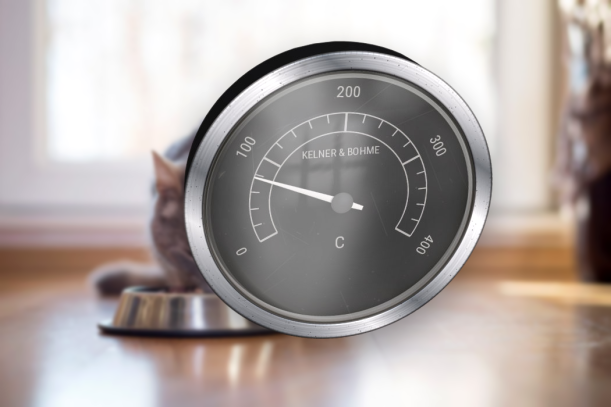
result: 80 °C
